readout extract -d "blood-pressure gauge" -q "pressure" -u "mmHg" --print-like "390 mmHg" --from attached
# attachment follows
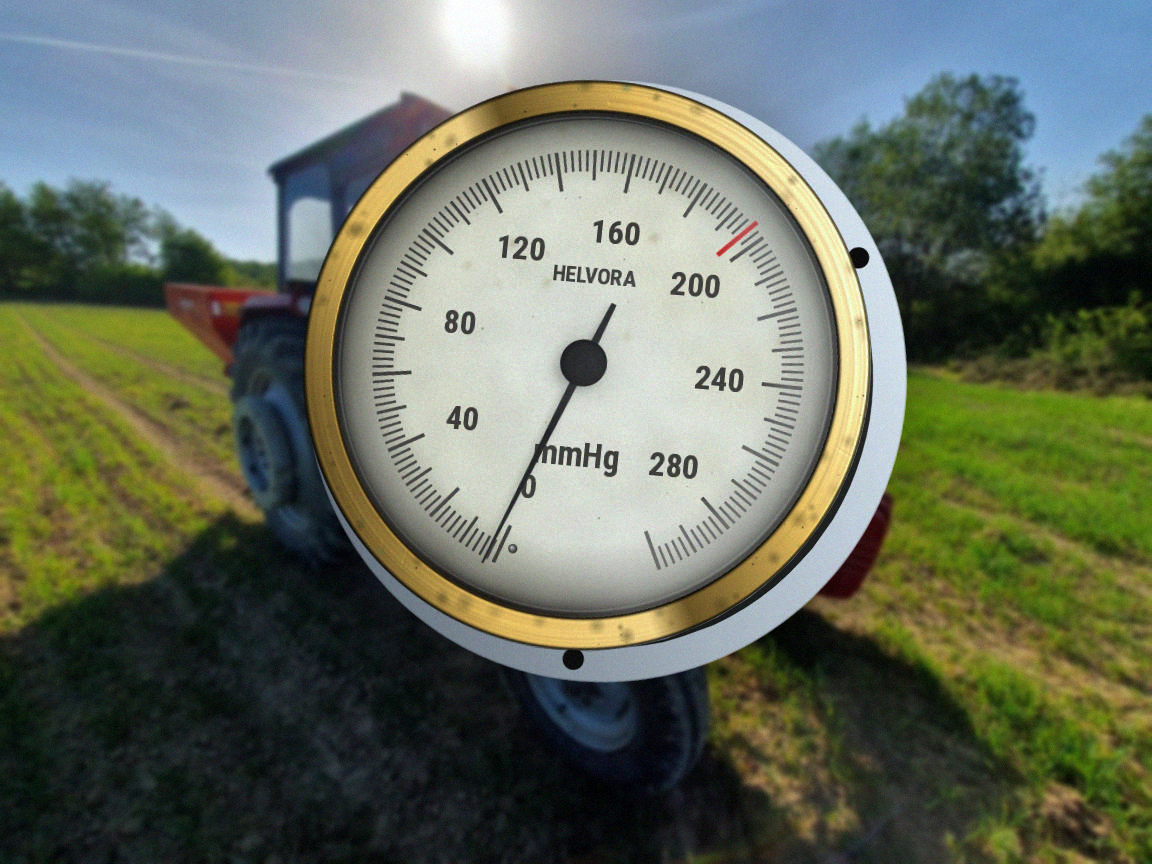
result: 2 mmHg
